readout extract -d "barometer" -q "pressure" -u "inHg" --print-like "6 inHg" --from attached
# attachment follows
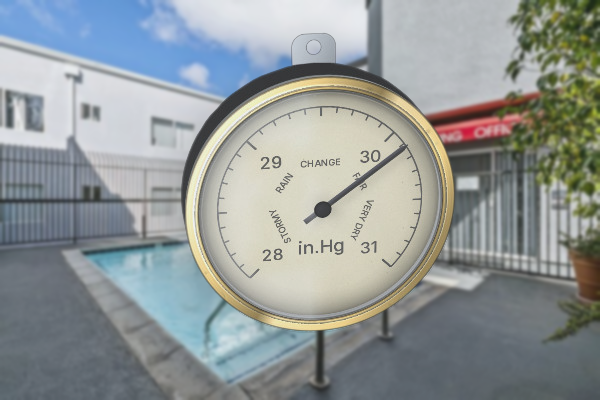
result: 30.1 inHg
